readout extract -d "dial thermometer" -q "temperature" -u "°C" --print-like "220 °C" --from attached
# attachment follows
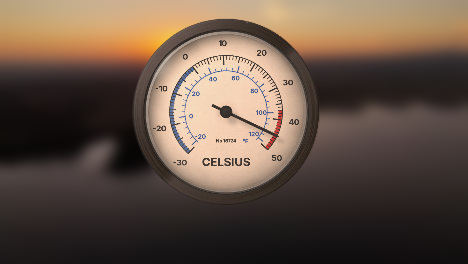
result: 45 °C
